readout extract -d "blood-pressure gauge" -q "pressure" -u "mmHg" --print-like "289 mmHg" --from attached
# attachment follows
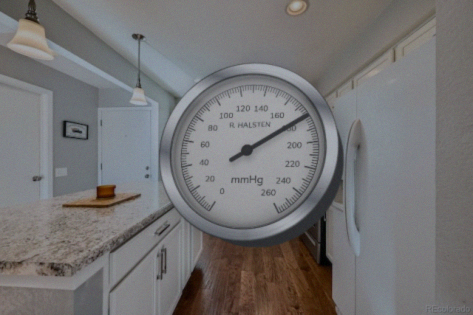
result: 180 mmHg
